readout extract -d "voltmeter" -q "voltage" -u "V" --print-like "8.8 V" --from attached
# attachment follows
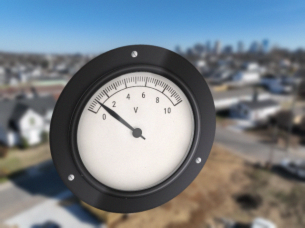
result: 1 V
